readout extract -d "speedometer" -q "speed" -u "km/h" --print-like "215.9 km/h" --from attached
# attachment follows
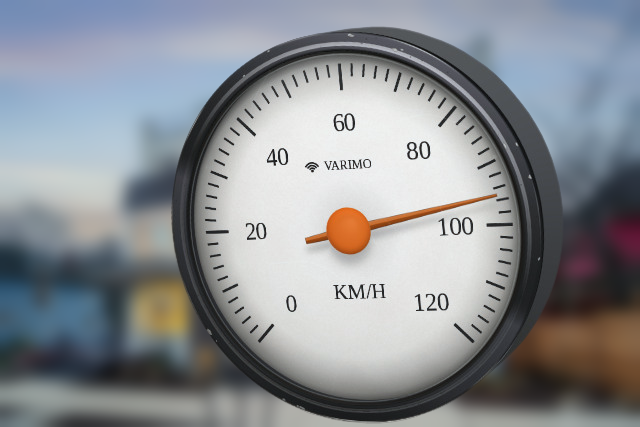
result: 95 km/h
